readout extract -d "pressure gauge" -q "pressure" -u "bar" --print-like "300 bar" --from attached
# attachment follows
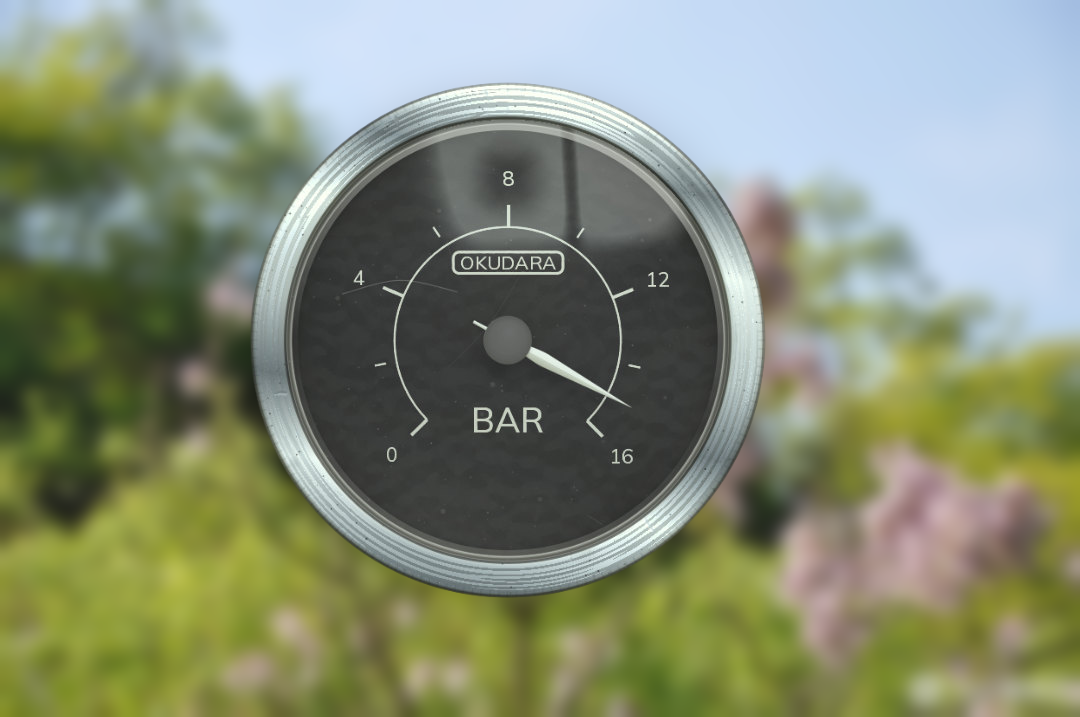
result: 15 bar
